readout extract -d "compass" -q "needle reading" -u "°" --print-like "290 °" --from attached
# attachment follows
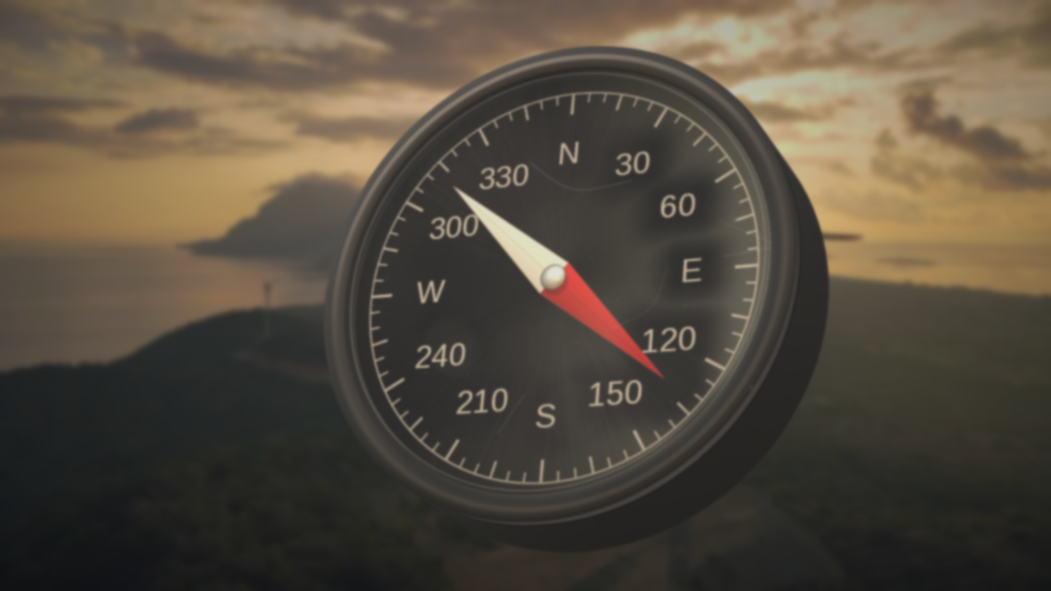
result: 132.5 °
